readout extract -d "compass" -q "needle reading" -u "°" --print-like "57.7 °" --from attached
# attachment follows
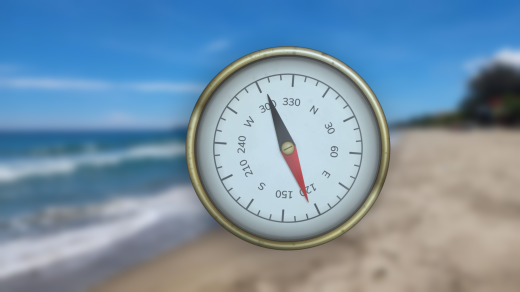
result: 125 °
